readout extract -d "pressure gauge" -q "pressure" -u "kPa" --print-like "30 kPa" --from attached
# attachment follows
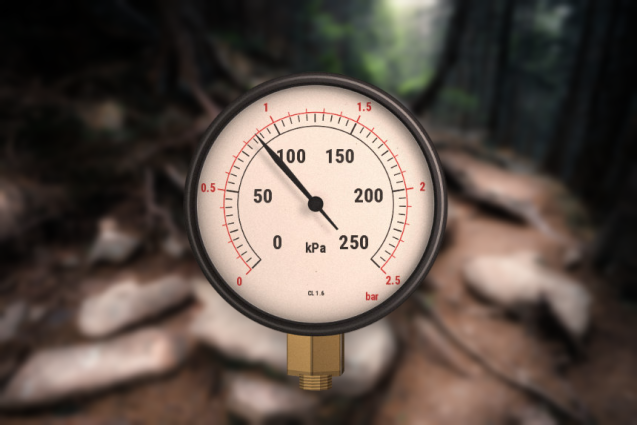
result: 87.5 kPa
